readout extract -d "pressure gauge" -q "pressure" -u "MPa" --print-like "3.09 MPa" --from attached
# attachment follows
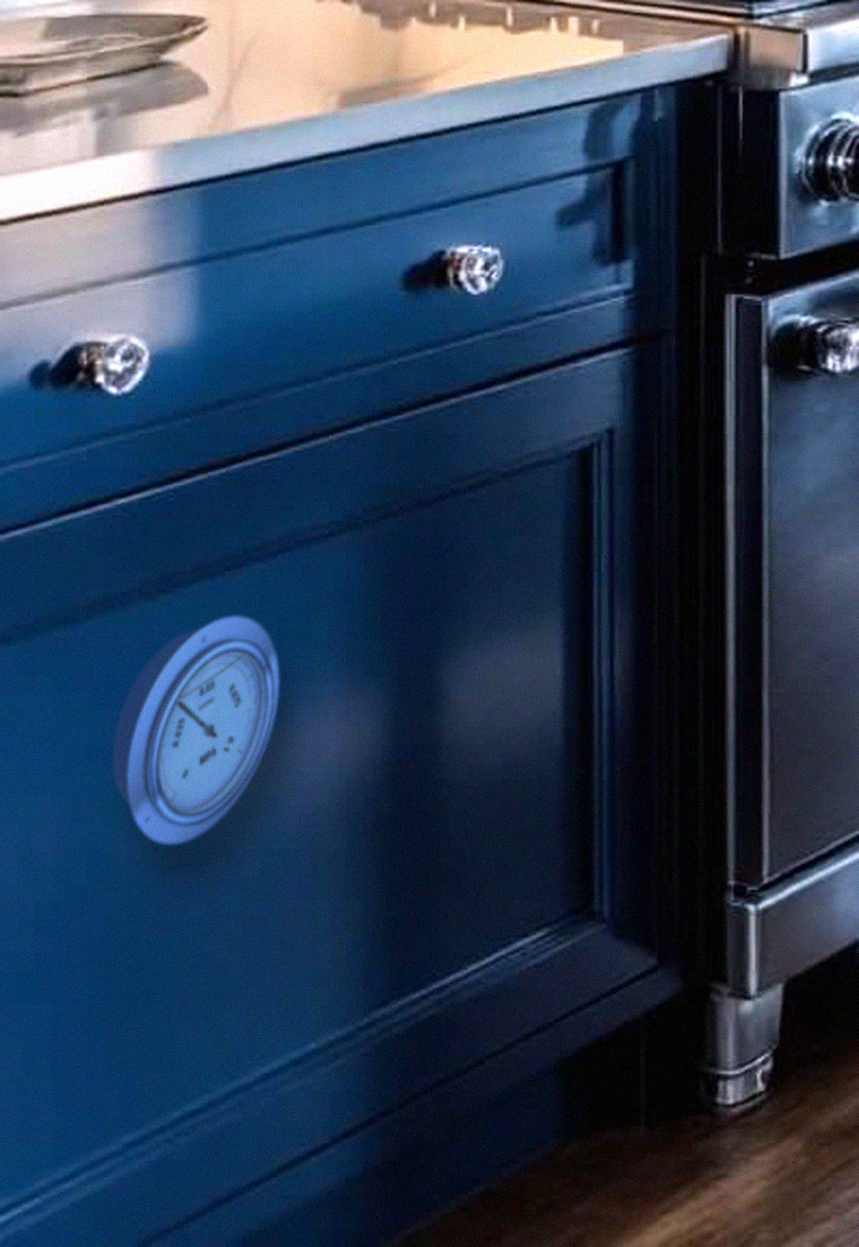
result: 0.035 MPa
